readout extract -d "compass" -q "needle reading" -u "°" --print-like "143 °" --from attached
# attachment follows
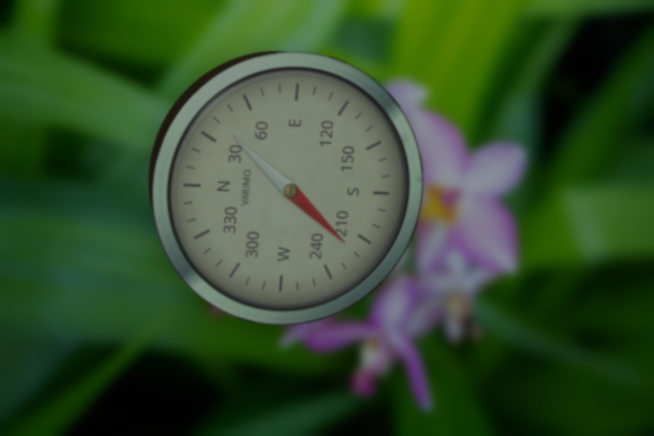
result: 220 °
